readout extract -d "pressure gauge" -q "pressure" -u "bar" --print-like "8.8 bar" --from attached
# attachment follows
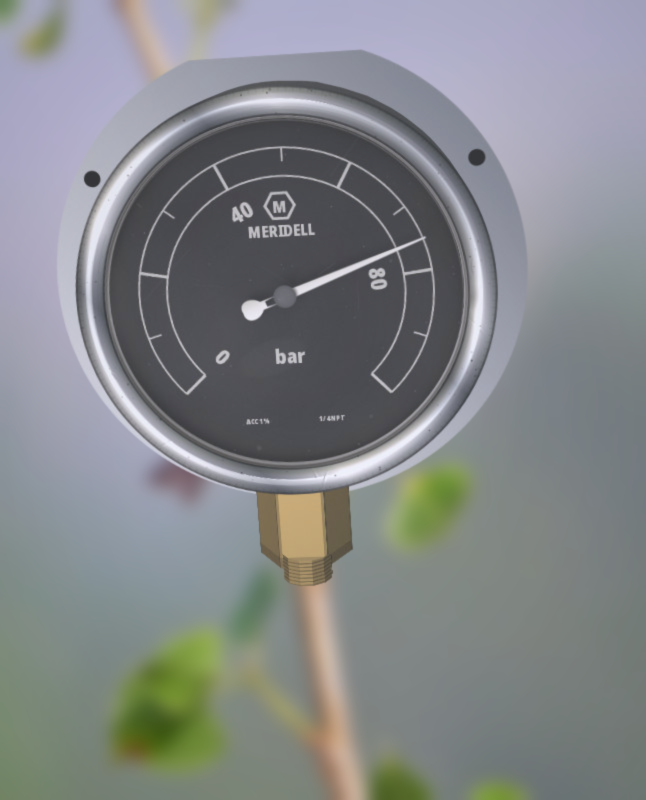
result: 75 bar
